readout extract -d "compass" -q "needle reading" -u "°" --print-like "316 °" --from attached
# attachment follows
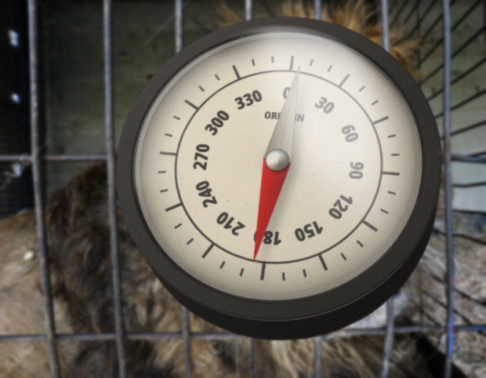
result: 185 °
